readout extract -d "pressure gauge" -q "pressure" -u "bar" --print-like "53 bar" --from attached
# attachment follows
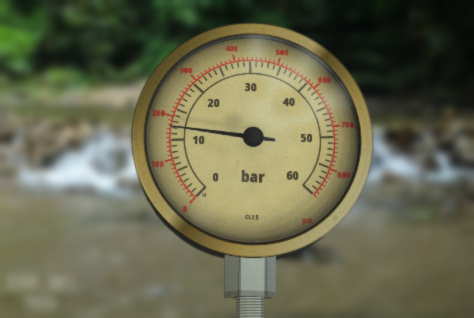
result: 12 bar
